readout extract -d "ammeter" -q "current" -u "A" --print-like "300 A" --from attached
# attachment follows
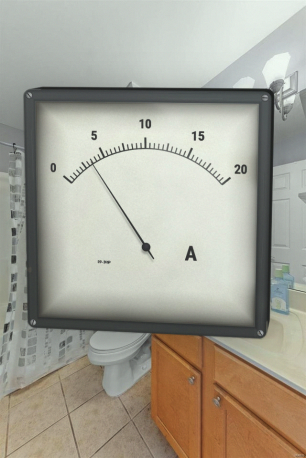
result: 3.5 A
